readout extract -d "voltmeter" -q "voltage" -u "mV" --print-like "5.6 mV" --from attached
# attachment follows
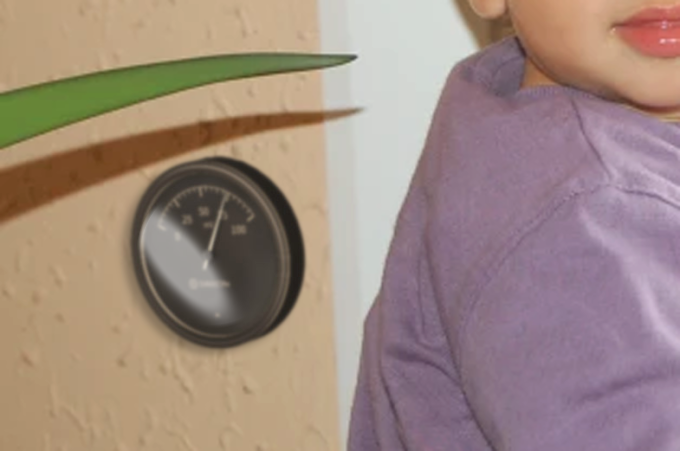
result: 75 mV
